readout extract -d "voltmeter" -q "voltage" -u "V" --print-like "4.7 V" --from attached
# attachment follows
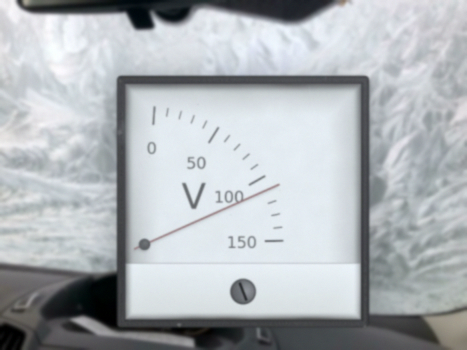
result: 110 V
